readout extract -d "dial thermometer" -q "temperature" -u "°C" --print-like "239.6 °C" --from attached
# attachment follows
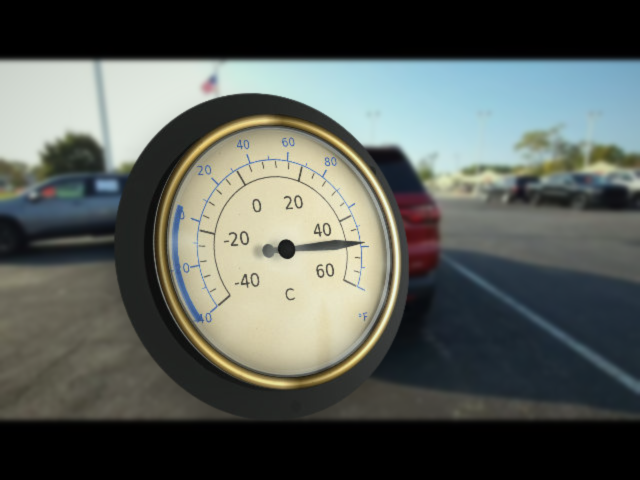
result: 48 °C
